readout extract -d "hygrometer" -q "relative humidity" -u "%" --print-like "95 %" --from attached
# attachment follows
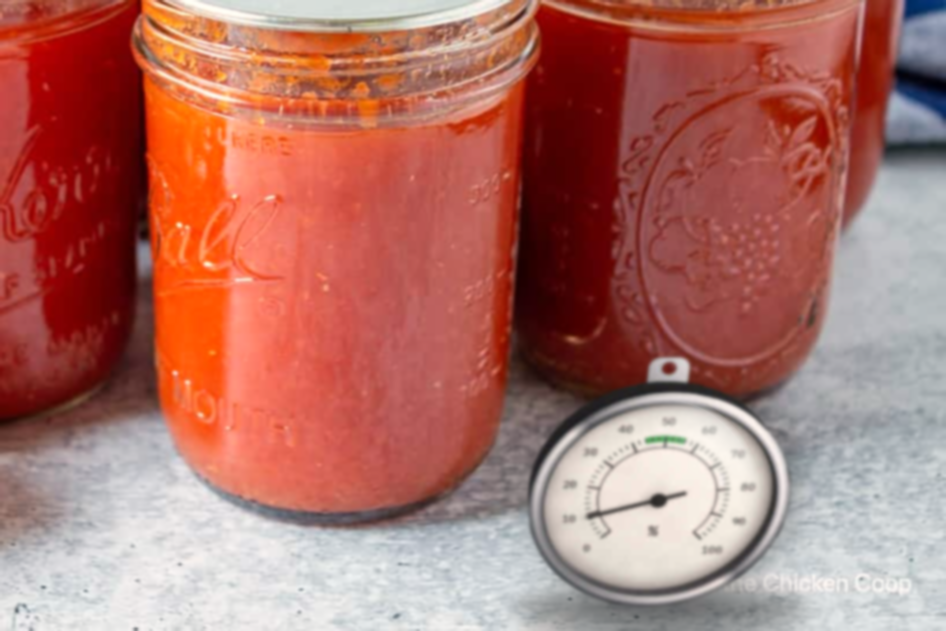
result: 10 %
